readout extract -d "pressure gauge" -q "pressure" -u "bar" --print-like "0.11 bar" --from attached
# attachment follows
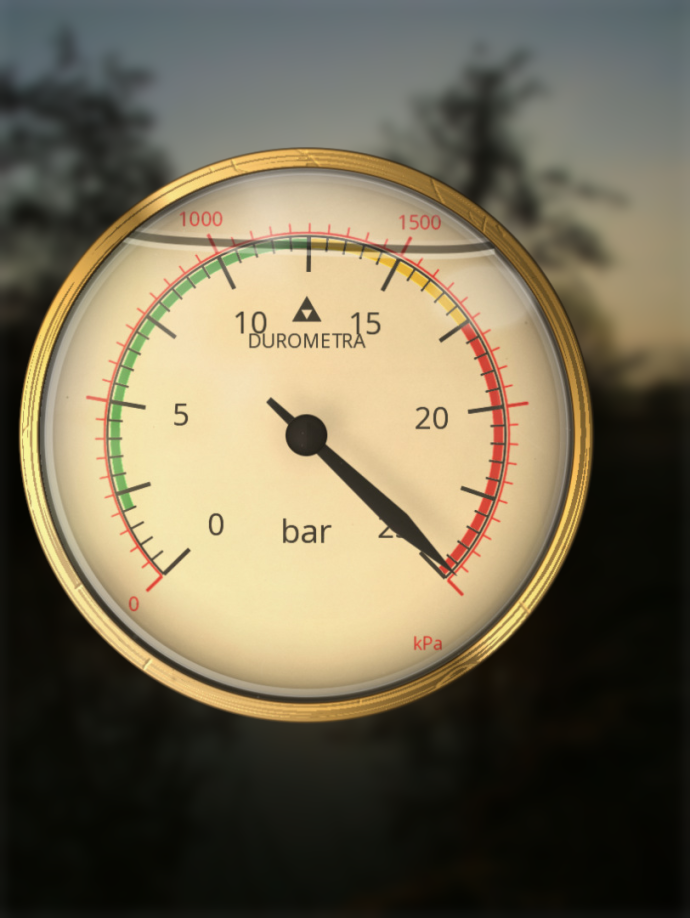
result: 24.75 bar
